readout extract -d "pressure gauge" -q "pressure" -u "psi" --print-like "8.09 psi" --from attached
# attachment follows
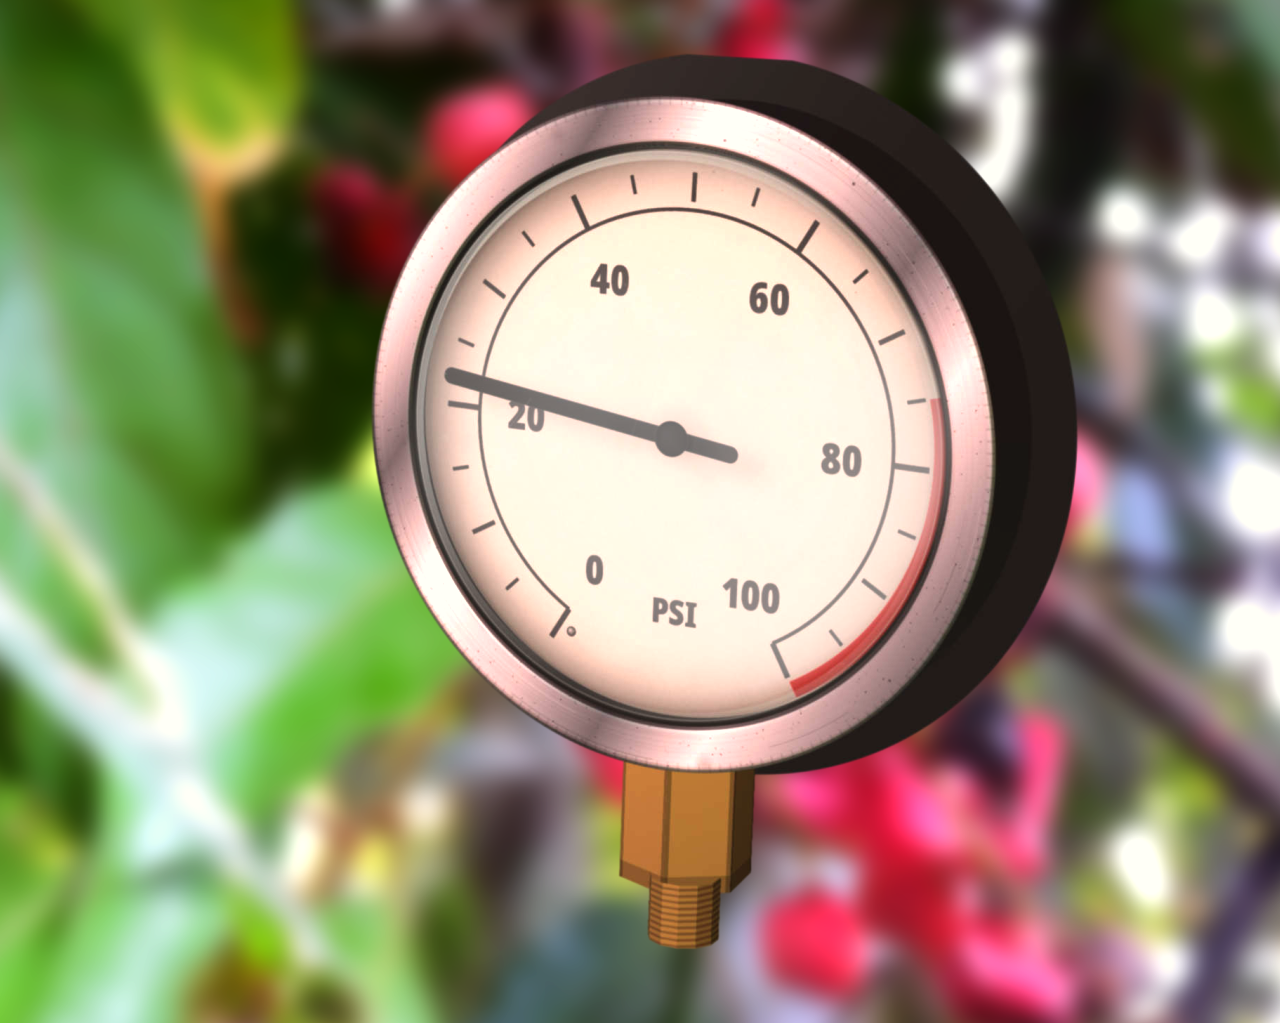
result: 22.5 psi
